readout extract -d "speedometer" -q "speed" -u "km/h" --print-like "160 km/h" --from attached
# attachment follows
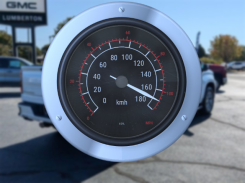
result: 170 km/h
